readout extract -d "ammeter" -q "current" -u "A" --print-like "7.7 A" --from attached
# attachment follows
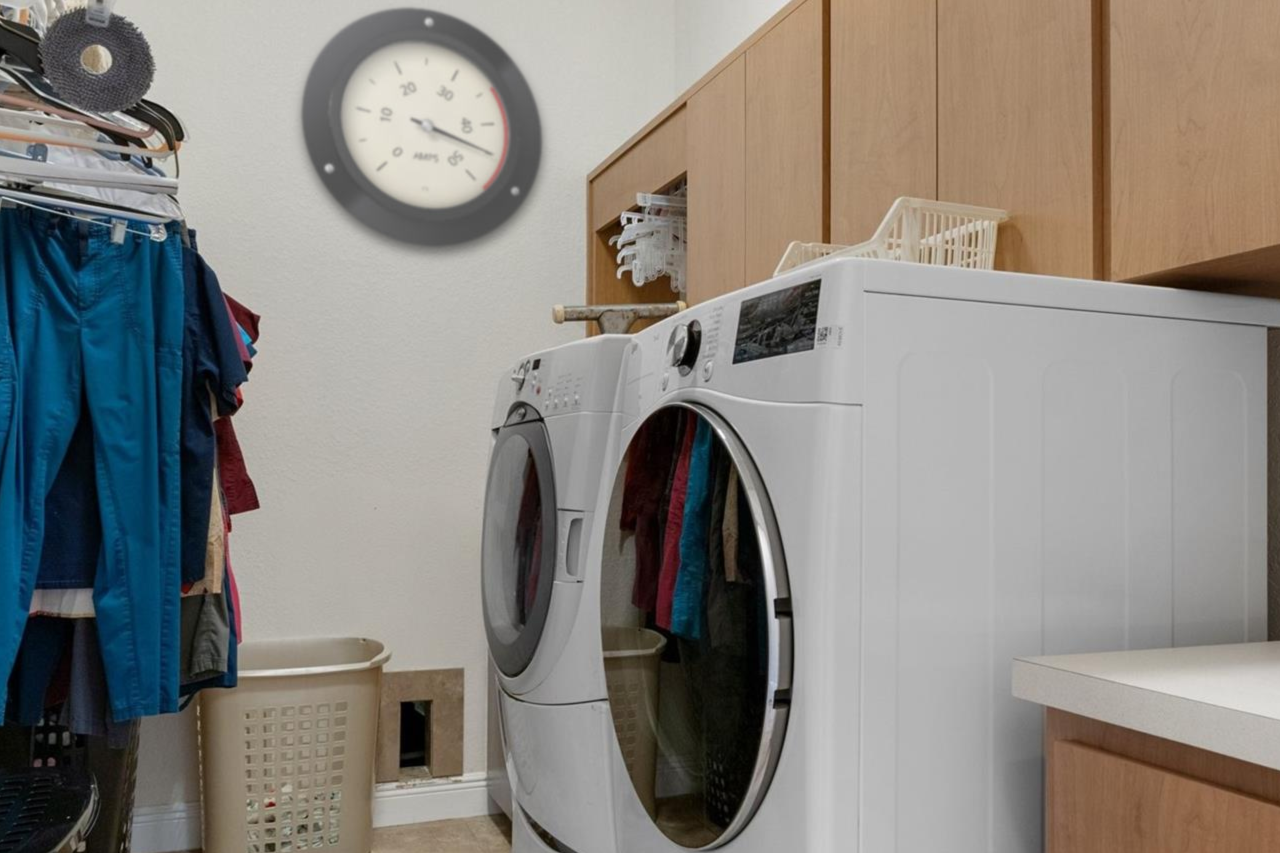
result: 45 A
